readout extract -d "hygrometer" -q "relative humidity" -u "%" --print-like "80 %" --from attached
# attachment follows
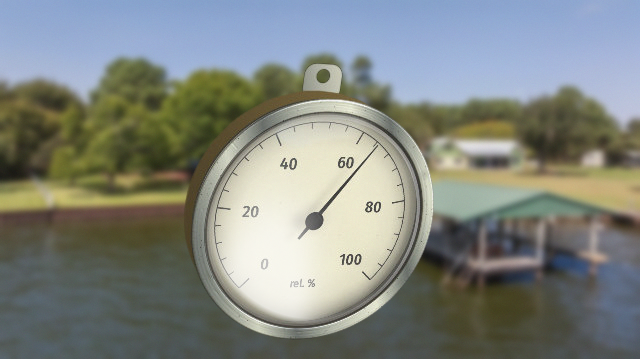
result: 64 %
